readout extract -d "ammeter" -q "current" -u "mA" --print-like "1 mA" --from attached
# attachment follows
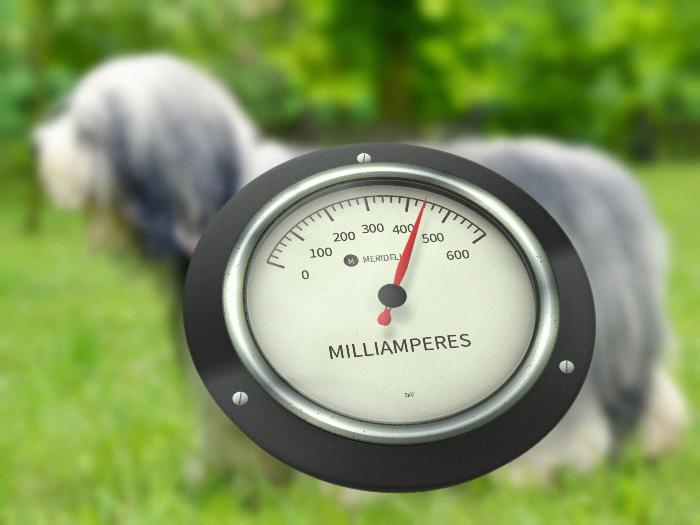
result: 440 mA
